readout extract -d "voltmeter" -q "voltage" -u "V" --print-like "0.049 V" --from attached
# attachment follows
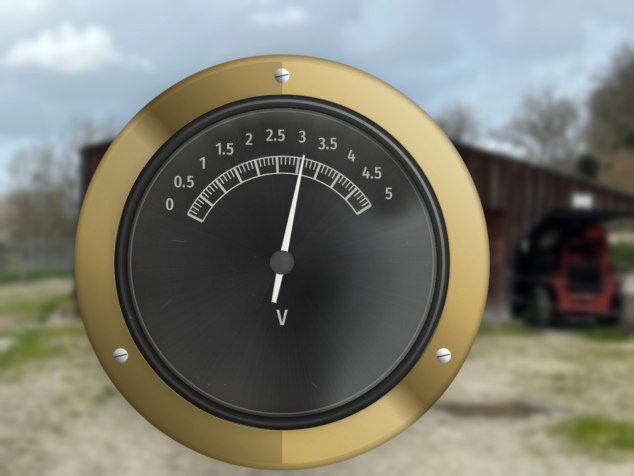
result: 3.1 V
